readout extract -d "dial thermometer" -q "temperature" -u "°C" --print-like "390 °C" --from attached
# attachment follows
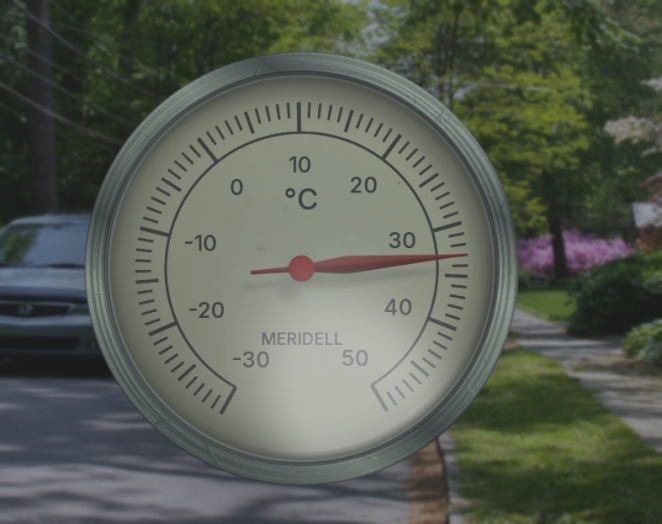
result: 33 °C
